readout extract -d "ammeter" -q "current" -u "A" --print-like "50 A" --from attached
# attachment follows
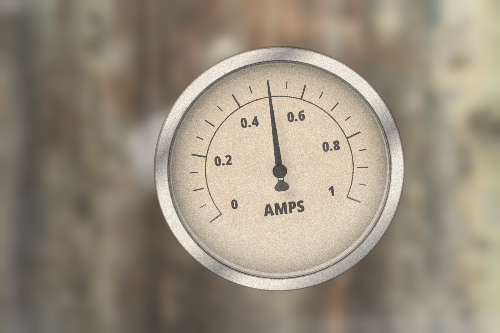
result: 0.5 A
